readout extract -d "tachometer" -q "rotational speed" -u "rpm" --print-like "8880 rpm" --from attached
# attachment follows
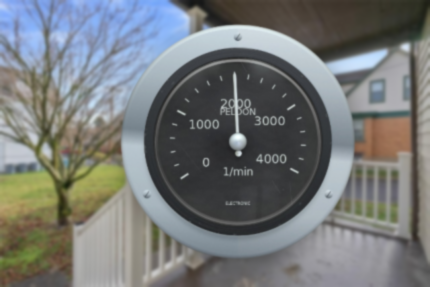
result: 2000 rpm
